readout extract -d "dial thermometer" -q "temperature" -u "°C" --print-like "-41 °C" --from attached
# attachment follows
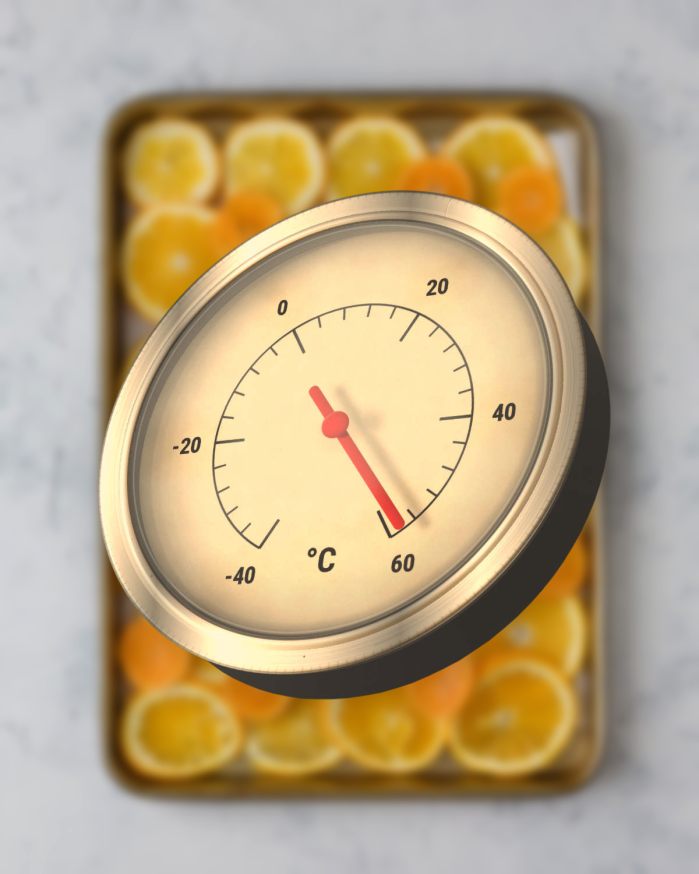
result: 58 °C
